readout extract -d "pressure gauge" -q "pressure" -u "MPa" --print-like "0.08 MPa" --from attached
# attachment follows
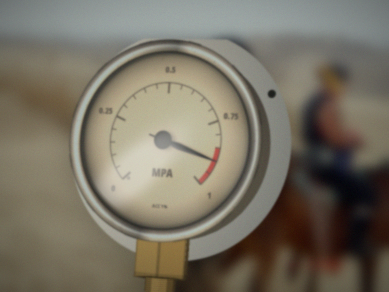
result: 0.9 MPa
